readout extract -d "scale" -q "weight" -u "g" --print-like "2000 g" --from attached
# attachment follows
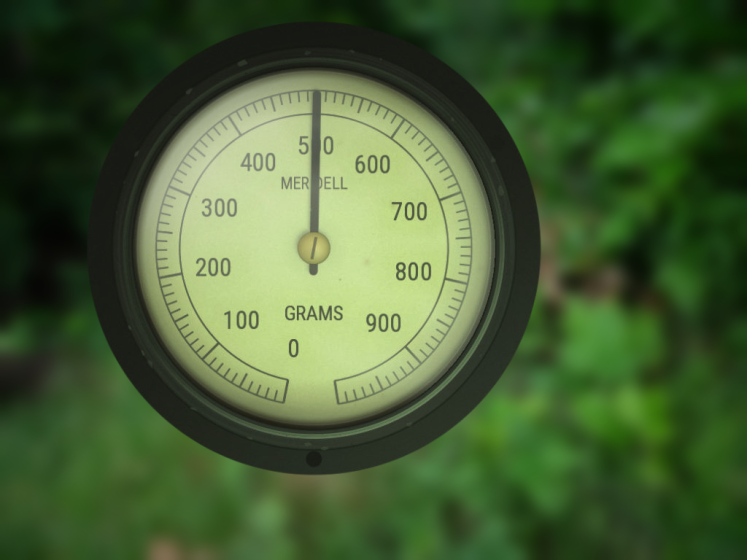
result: 500 g
